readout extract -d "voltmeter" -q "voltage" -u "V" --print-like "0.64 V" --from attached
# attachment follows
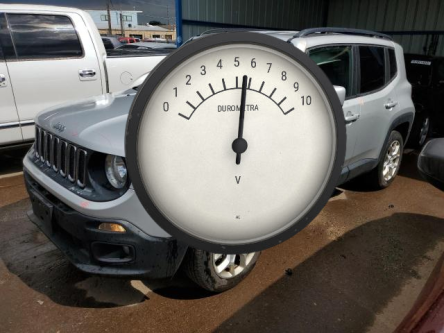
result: 5.5 V
